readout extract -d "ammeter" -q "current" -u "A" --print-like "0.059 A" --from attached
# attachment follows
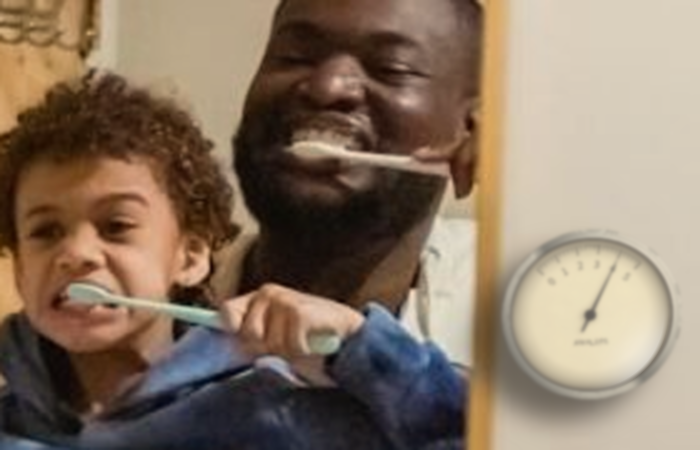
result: 4 A
